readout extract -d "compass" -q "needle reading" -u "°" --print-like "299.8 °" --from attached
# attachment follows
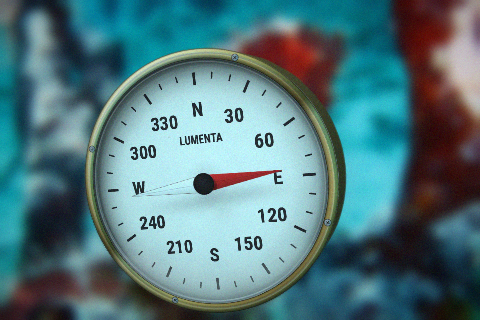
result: 85 °
